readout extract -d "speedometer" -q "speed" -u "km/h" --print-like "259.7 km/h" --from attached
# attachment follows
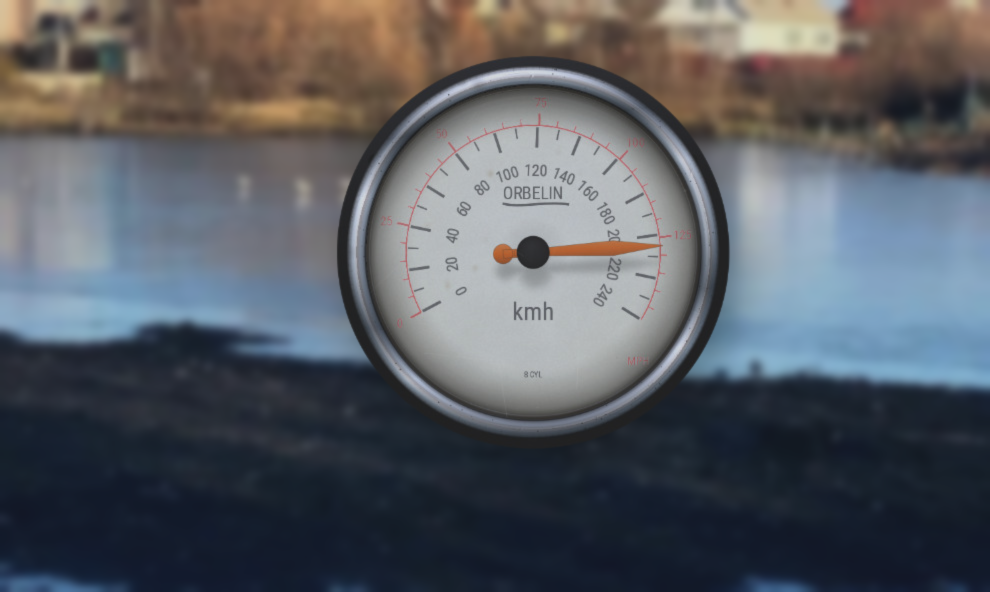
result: 205 km/h
